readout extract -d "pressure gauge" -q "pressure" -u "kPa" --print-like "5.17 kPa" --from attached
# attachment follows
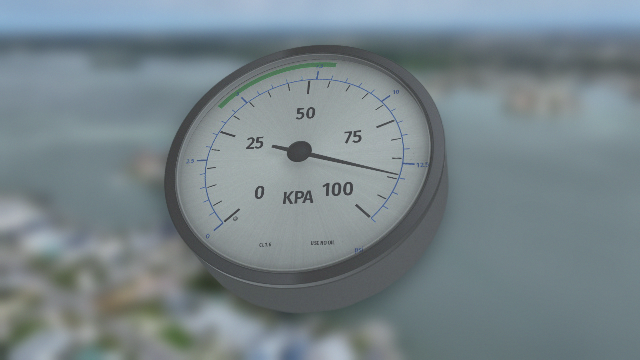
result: 90 kPa
